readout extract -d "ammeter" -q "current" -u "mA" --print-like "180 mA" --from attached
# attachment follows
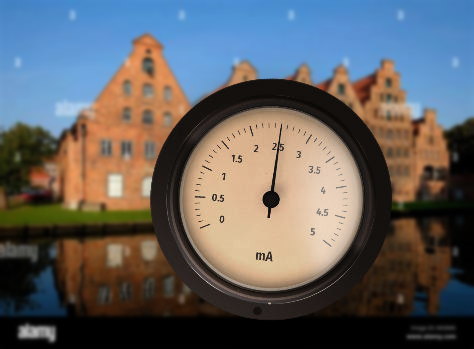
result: 2.5 mA
